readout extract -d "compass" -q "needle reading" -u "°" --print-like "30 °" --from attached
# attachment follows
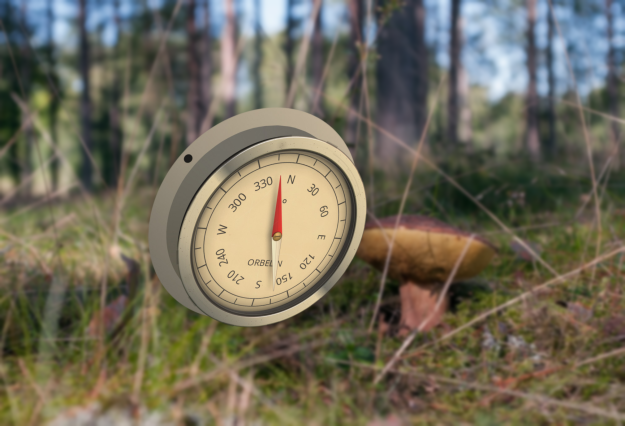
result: 345 °
